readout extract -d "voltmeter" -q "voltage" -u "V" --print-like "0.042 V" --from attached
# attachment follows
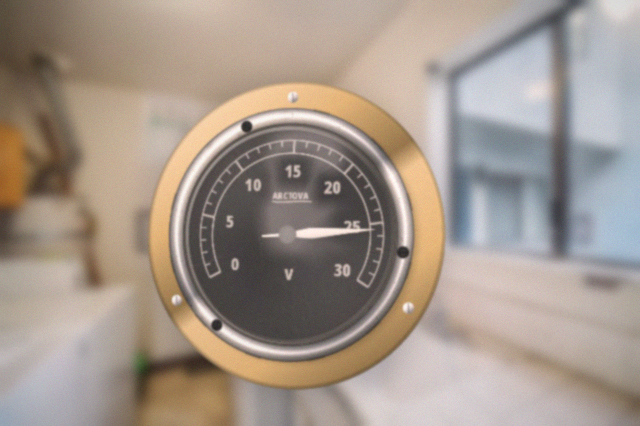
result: 25.5 V
